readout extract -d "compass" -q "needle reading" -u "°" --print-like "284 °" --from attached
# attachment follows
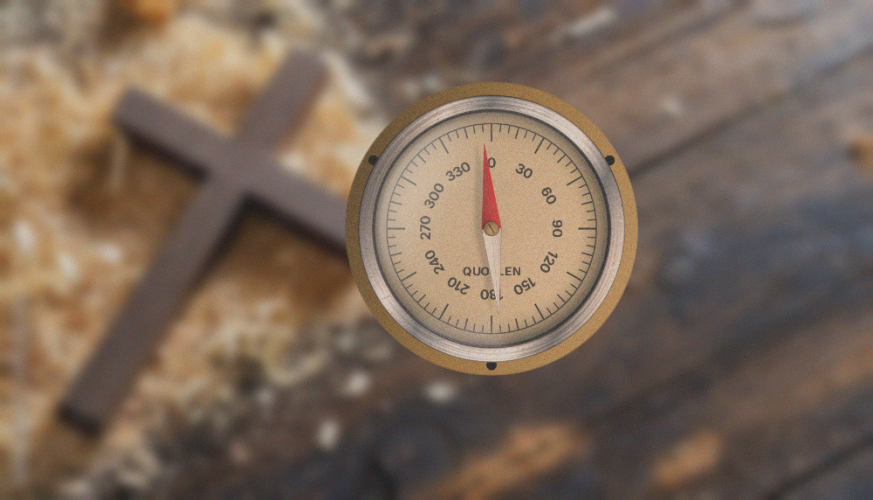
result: 355 °
